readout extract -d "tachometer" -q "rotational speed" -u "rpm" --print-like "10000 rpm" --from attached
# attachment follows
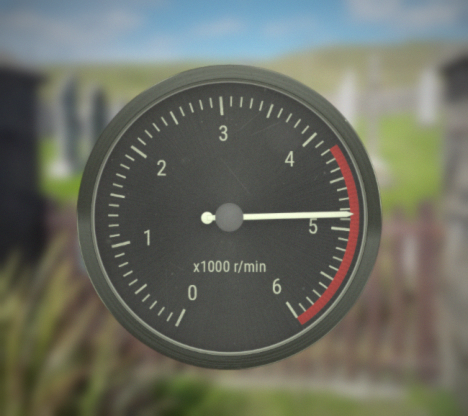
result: 4850 rpm
